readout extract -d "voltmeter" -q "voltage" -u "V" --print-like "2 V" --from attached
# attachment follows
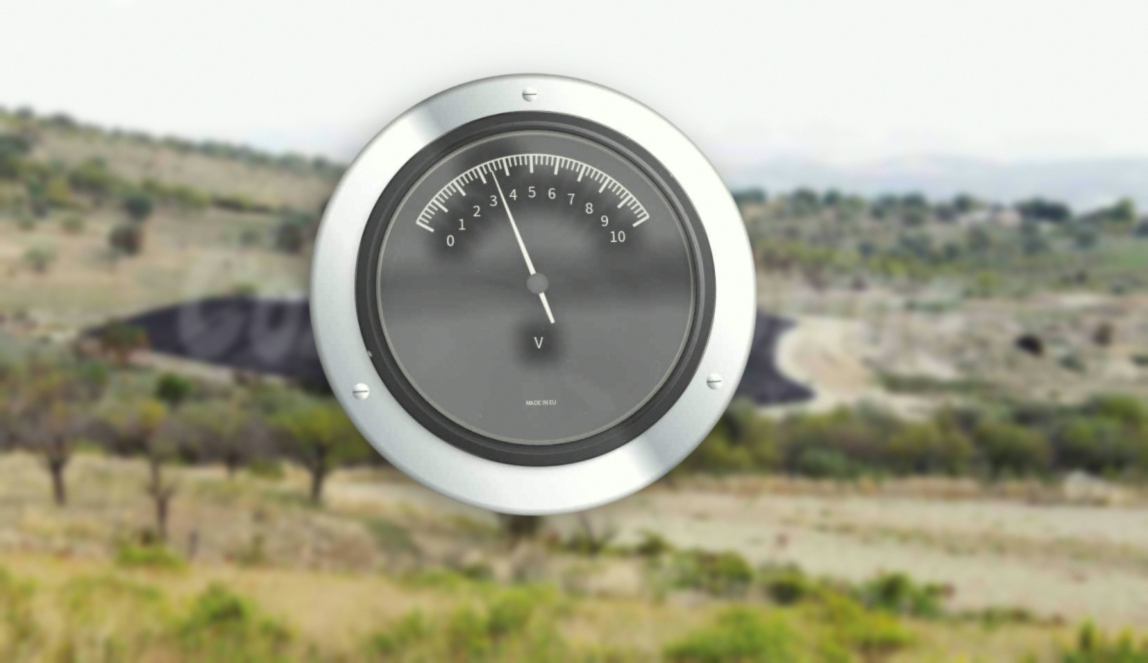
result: 3.4 V
